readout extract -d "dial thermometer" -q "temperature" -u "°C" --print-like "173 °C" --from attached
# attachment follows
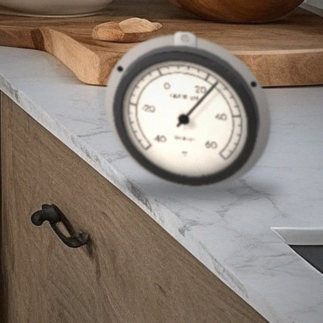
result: 24 °C
